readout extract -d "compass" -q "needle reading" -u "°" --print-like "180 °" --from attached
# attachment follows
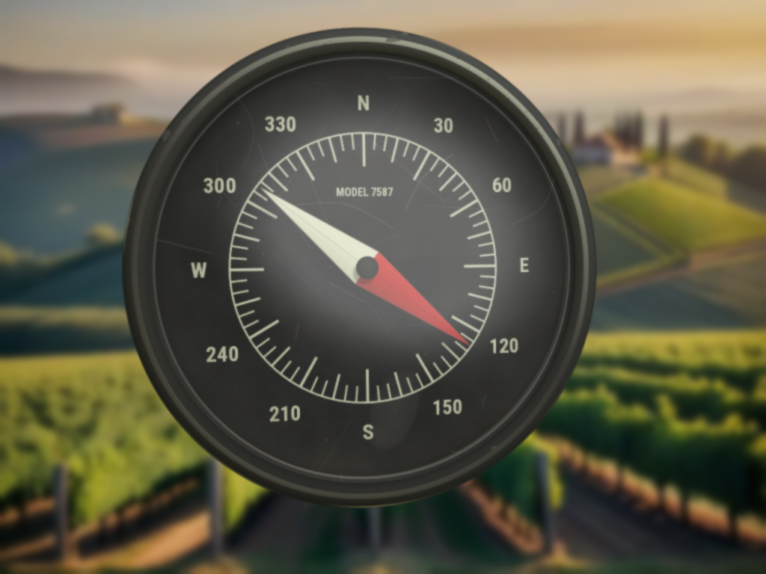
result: 127.5 °
